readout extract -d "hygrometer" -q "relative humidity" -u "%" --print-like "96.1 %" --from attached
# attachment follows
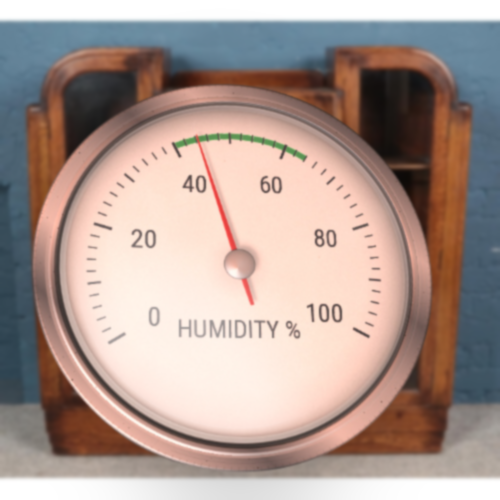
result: 44 %
